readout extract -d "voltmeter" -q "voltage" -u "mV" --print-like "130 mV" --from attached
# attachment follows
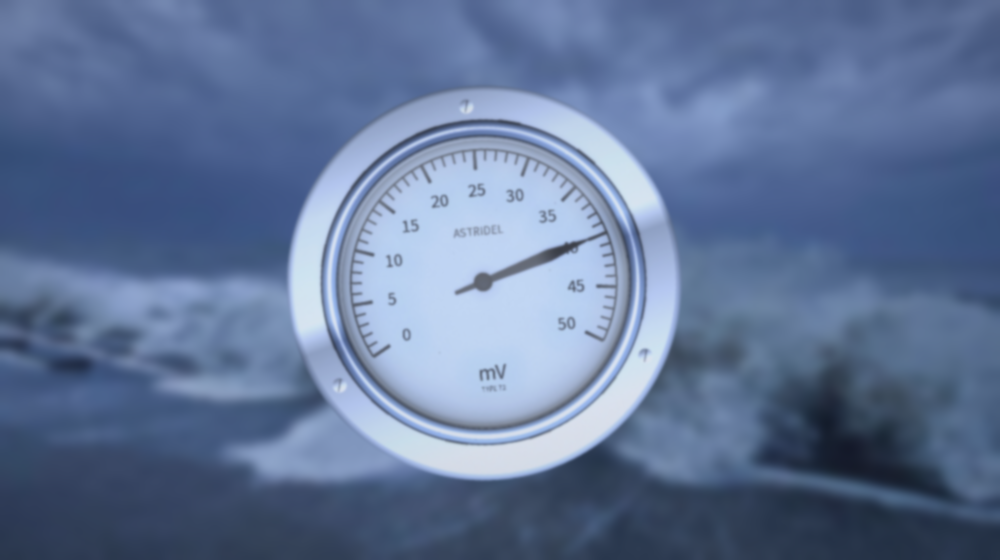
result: 40 mV
